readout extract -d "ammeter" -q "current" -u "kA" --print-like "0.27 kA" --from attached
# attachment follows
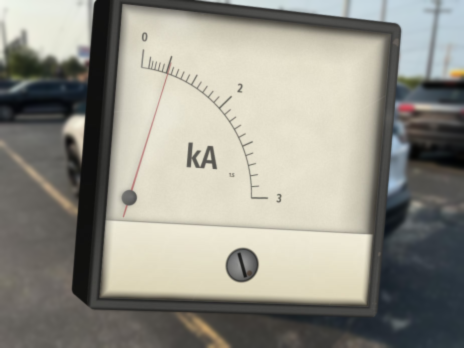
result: 1 kA
